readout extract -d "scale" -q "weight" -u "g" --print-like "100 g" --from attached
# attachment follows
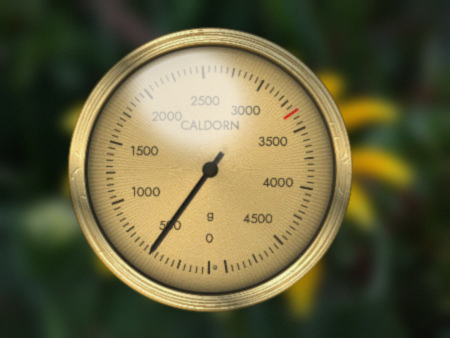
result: 500 g
